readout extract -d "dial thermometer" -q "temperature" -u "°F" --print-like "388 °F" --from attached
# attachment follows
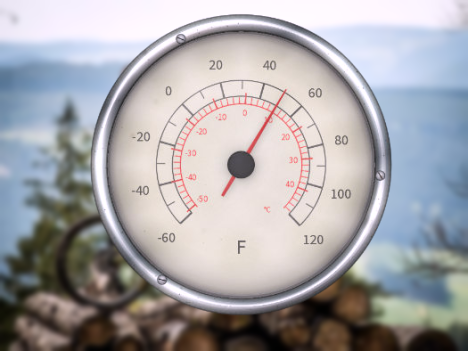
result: 50 °F
